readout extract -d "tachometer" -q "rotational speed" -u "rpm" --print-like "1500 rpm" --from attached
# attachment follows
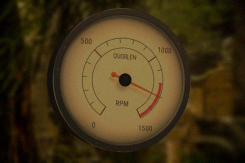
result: 1300 rpm
